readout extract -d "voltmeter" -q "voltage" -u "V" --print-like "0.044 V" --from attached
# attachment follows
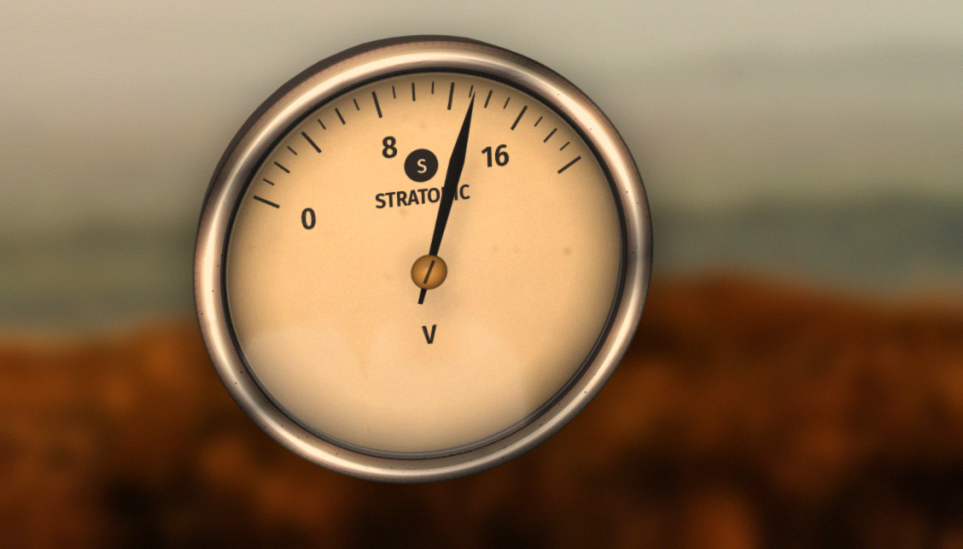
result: 13 V
